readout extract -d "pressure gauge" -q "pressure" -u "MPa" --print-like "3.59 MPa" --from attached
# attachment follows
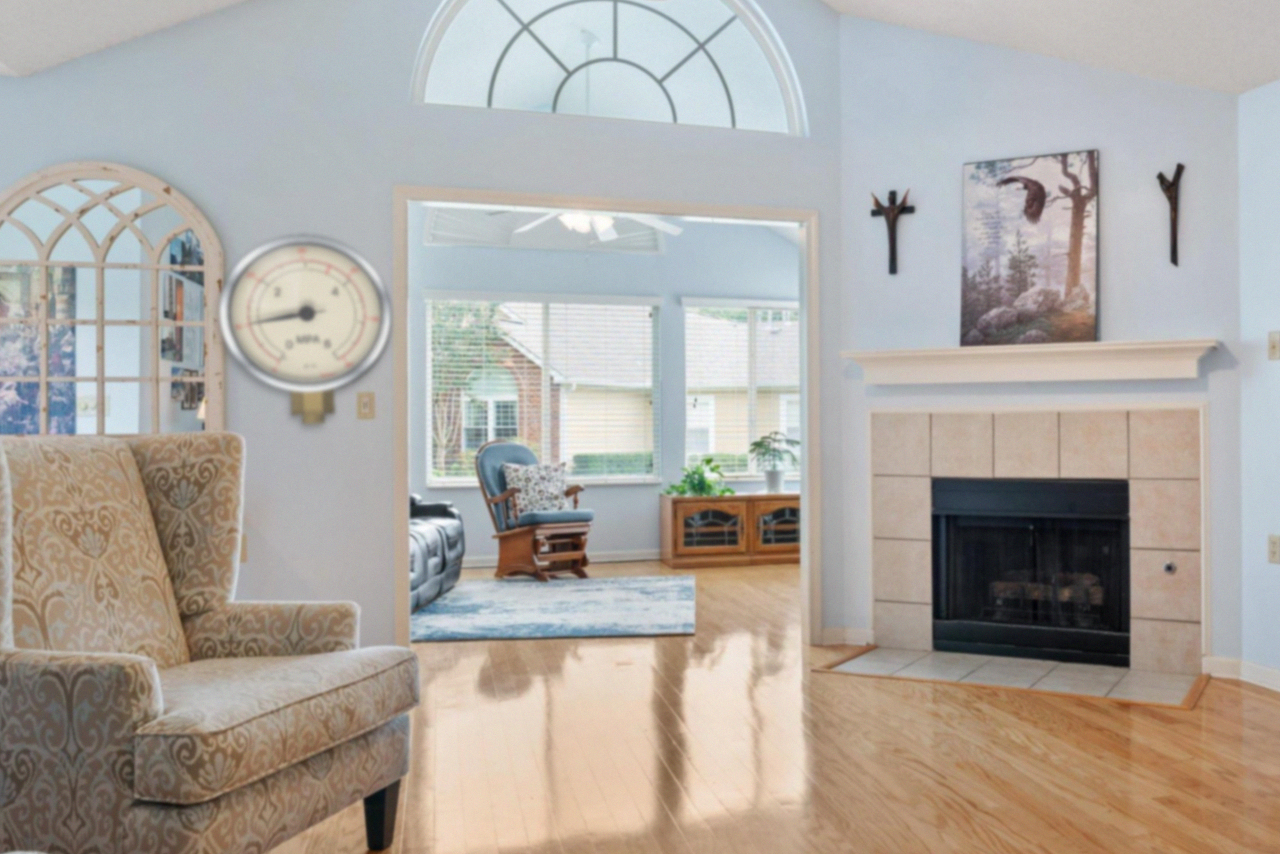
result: 1 MPa
